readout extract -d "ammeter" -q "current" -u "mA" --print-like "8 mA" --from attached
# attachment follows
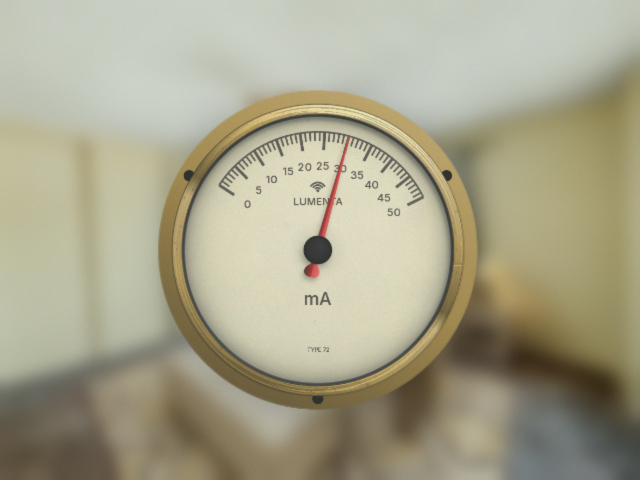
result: 30 mA
